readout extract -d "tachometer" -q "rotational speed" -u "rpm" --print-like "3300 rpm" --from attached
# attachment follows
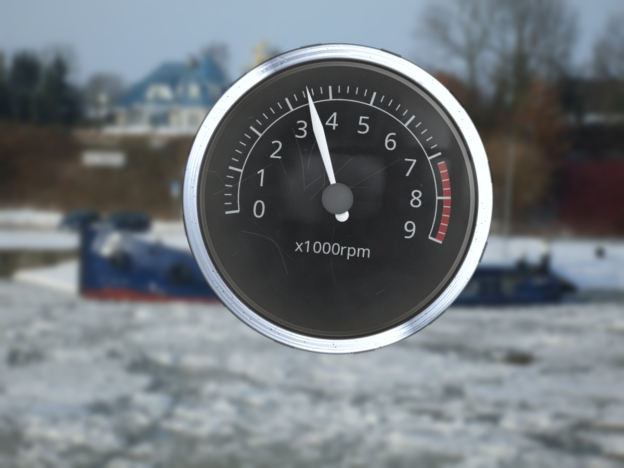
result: 3500 rpm
